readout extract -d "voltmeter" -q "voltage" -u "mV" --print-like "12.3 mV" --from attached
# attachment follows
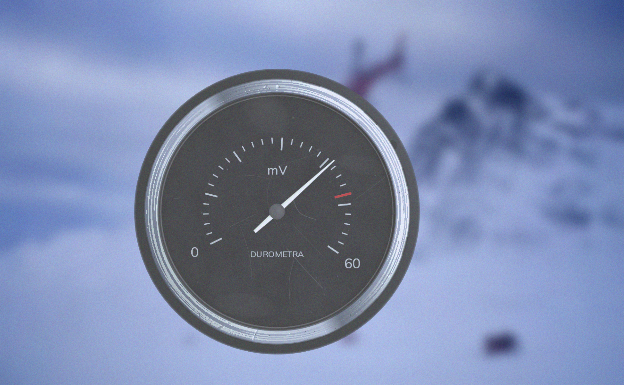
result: 41 mV
